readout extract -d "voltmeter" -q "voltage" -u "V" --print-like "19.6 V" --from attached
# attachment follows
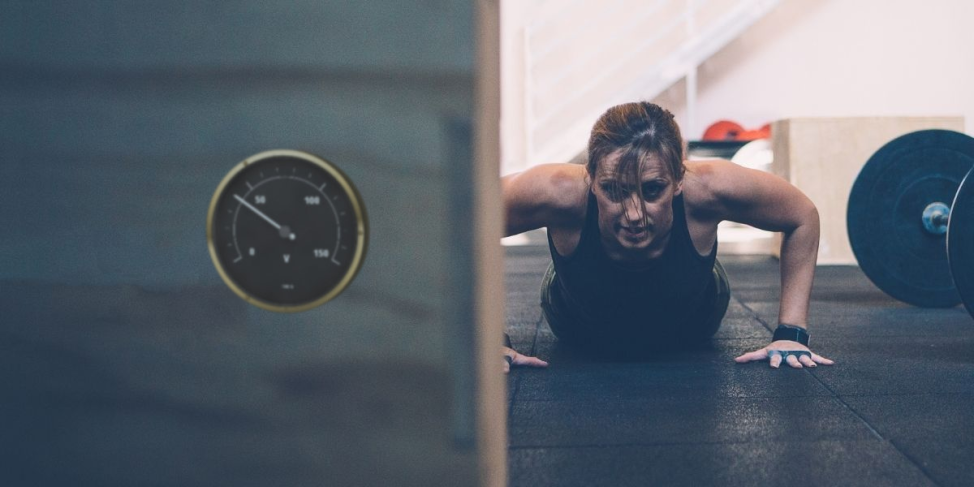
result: 40 V
